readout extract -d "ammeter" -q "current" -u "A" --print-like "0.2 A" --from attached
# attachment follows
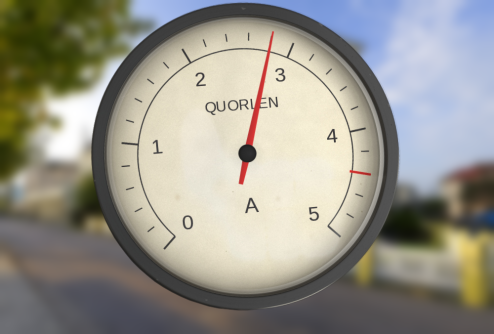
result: 2.8 A
